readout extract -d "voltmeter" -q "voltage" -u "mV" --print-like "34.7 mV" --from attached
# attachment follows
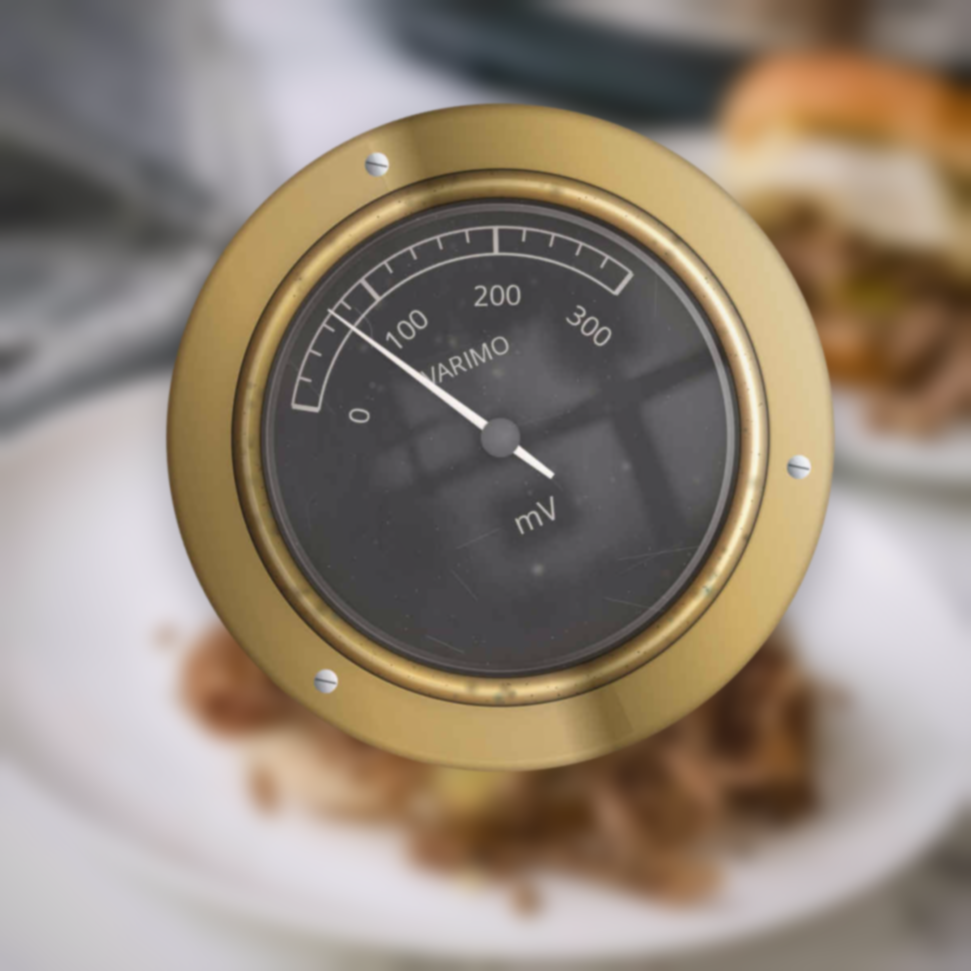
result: 70 mV
